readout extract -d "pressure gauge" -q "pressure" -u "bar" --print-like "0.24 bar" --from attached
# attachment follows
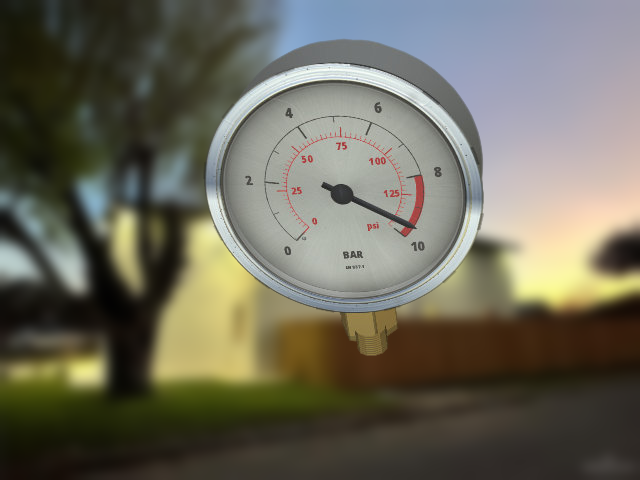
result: 9.5 bar
